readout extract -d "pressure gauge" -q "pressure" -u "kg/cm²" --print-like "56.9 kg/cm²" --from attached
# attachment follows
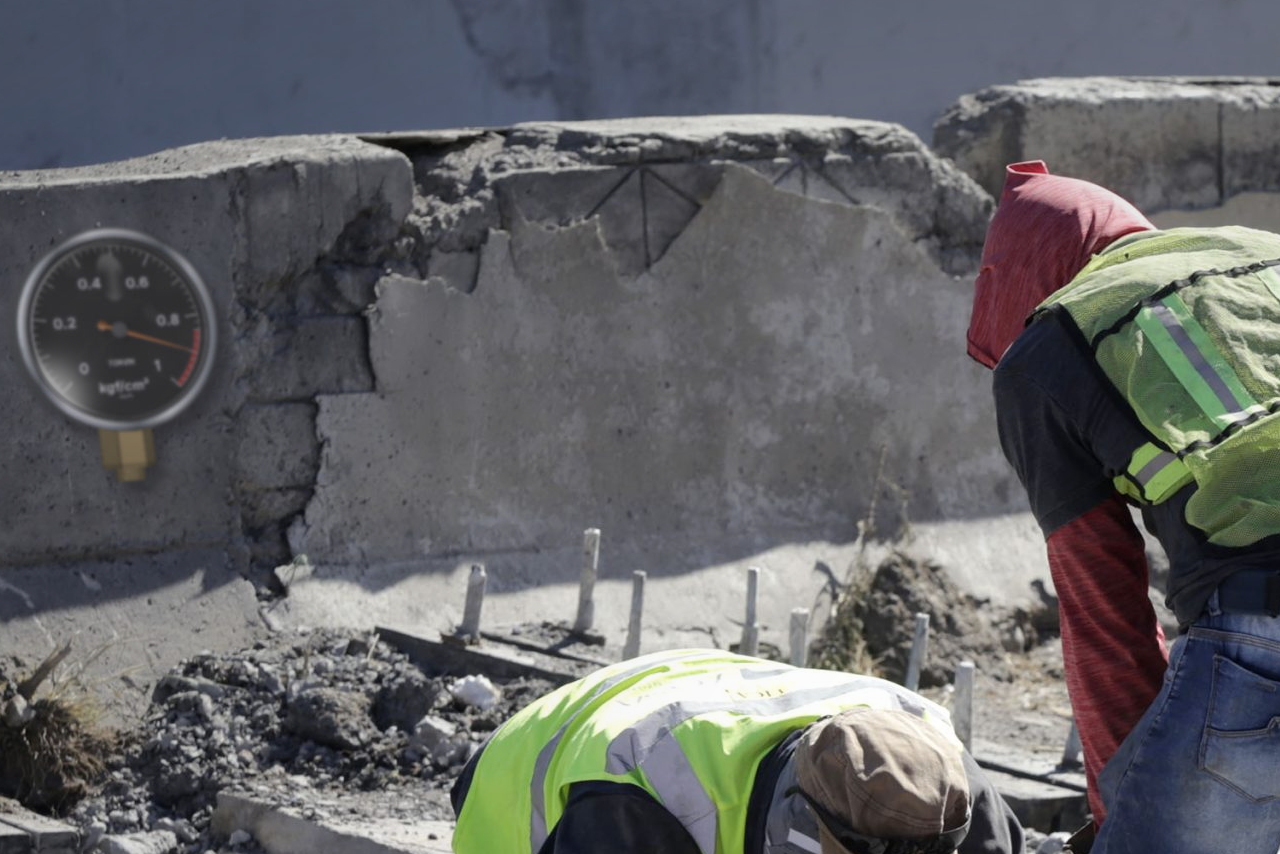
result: 0.9 kg/cm²
